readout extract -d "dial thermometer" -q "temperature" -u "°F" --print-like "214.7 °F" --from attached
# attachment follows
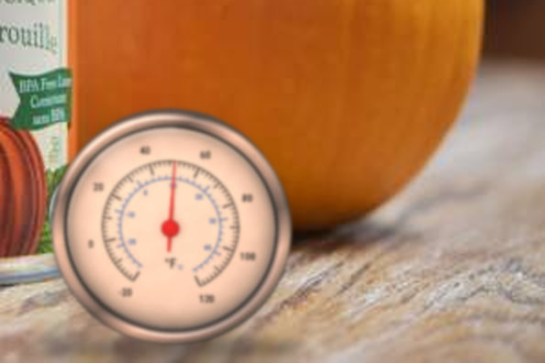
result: 50 °F
